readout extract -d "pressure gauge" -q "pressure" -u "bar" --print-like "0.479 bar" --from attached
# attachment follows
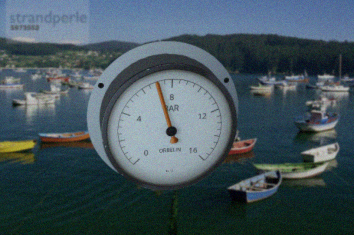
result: 7 bar
